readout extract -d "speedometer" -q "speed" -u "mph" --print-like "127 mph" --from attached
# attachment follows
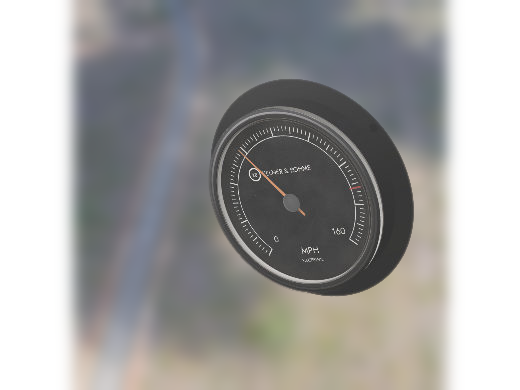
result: 60 mph
